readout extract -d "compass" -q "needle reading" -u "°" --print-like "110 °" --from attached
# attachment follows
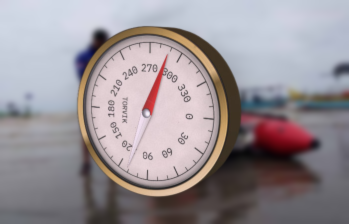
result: 290 °
